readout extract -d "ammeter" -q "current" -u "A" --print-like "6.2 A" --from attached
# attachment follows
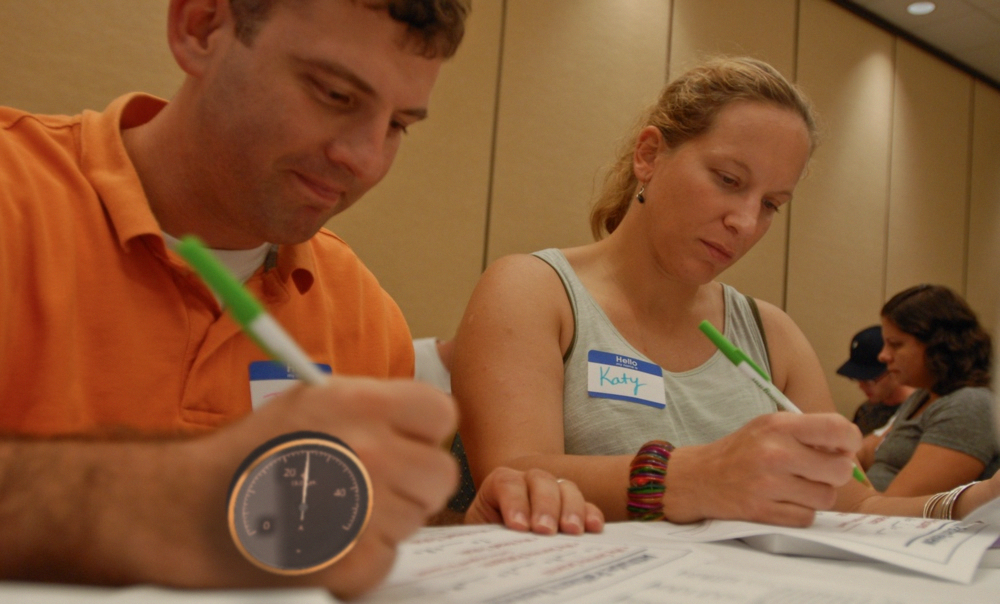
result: 25 A
